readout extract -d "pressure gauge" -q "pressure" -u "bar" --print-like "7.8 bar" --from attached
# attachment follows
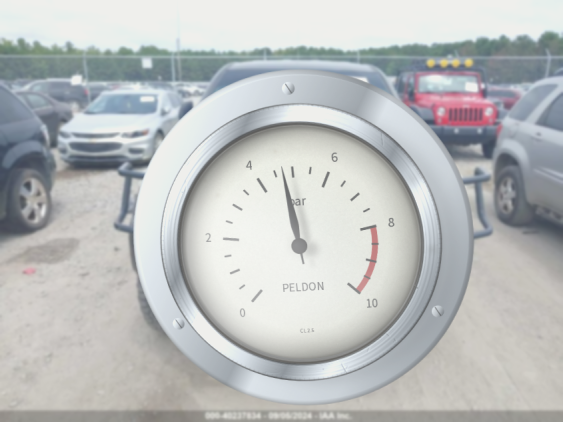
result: 4.75 bar
